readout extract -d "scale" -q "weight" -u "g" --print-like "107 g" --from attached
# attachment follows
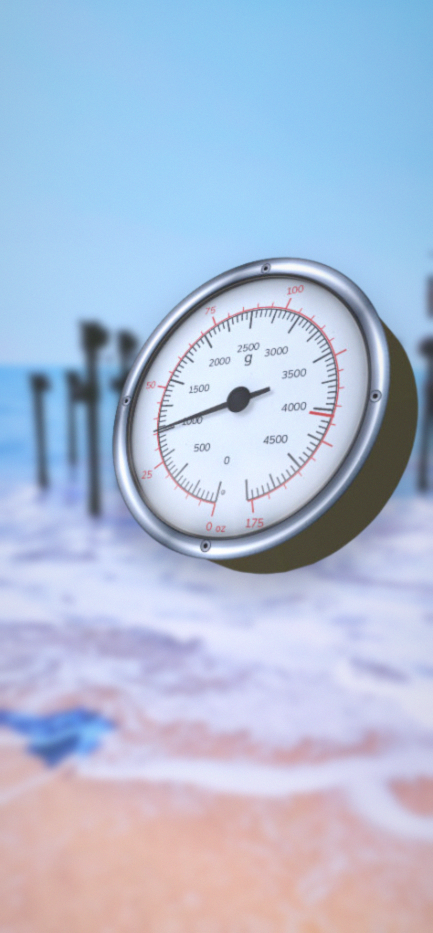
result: 1000 g
